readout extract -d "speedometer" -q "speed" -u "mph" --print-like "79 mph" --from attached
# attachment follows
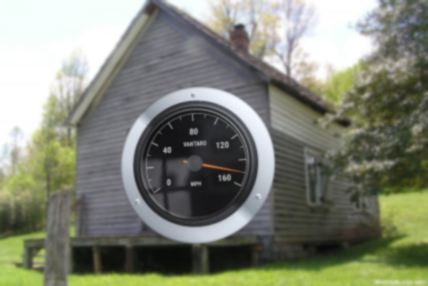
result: 150 mph
